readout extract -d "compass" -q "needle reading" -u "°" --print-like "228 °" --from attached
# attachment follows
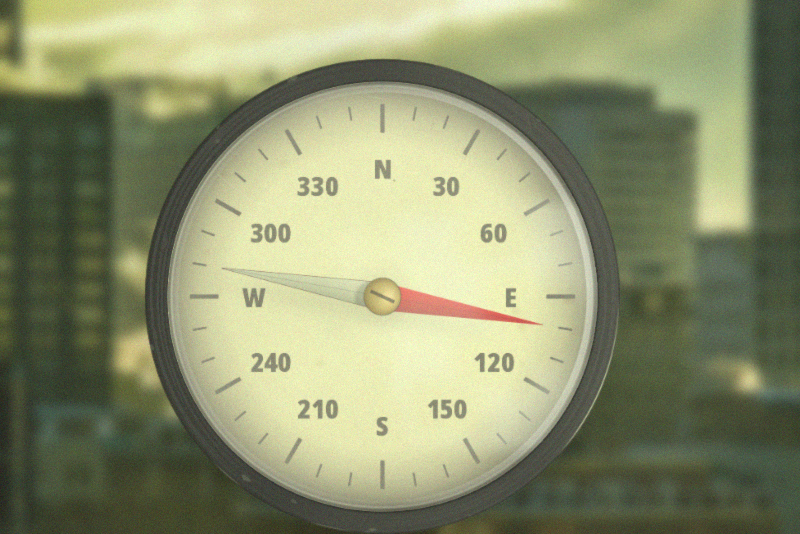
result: 100 °
